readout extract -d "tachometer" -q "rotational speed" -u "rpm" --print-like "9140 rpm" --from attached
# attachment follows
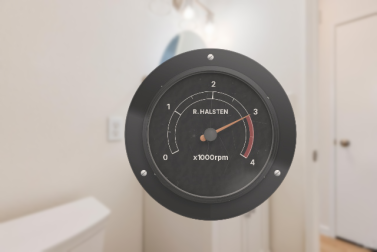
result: 3000 rpm
